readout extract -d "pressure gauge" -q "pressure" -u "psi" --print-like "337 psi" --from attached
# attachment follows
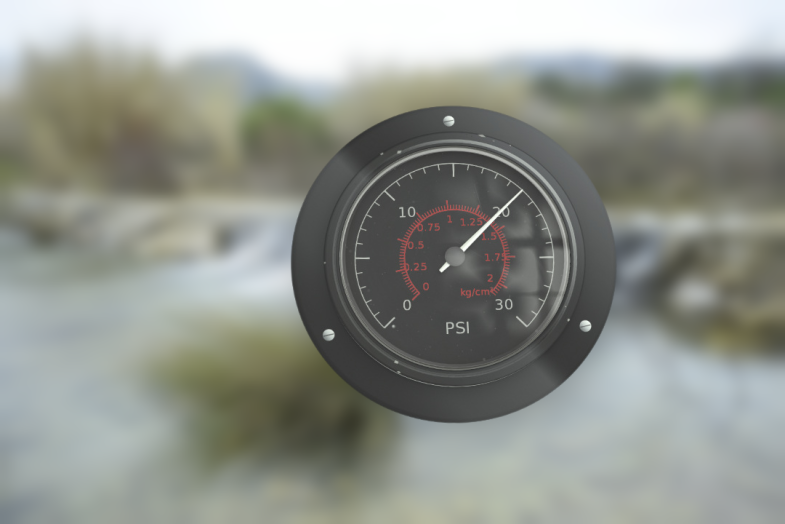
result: 20 psi
